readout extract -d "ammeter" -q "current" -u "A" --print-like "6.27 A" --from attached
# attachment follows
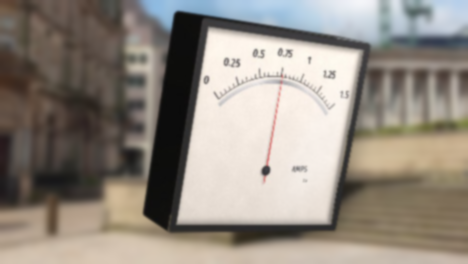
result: 0.75 A
